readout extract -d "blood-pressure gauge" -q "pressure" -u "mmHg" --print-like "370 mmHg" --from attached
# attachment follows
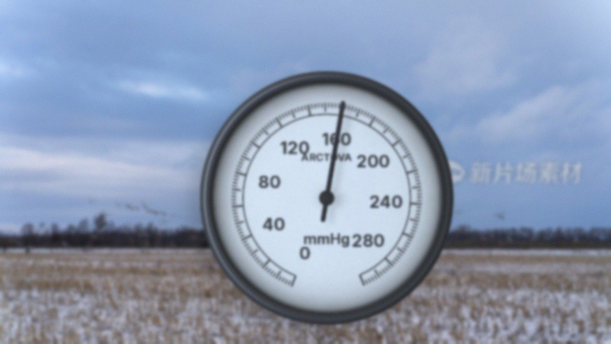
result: 160 mmHg
